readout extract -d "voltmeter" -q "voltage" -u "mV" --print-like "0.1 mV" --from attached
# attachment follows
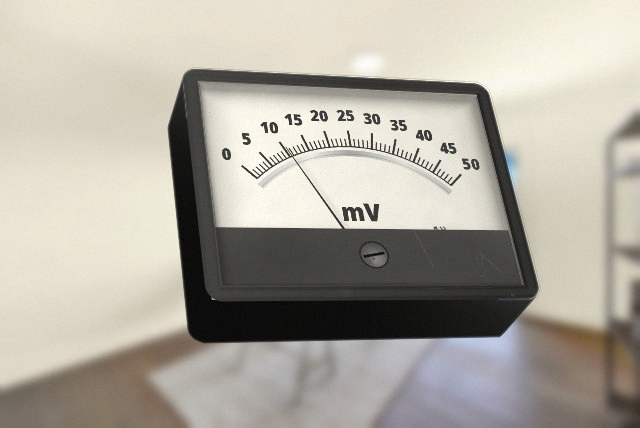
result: 10 mV
